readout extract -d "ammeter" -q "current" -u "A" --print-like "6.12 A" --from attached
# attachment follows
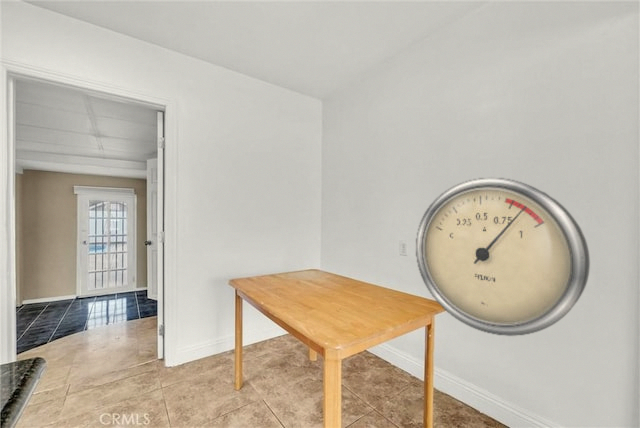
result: 0.85 A
